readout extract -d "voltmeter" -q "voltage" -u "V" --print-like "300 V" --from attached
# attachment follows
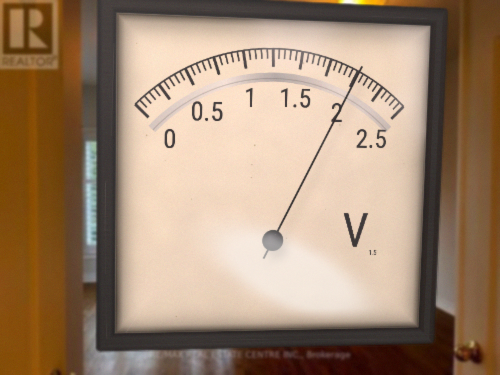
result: 2 V
